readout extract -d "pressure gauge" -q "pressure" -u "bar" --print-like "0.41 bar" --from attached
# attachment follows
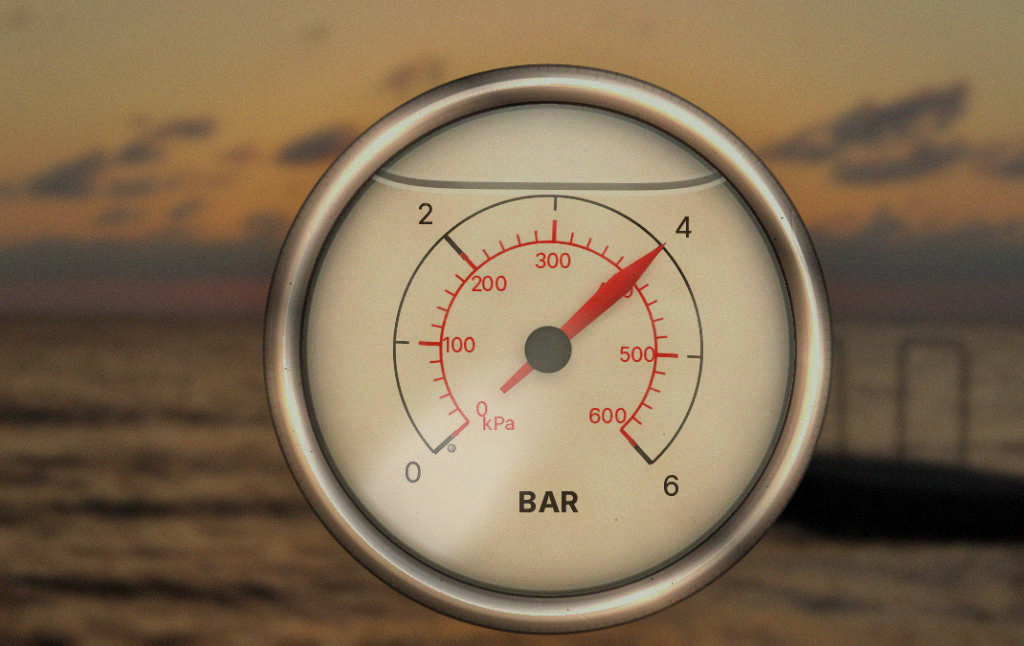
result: 4 bar
